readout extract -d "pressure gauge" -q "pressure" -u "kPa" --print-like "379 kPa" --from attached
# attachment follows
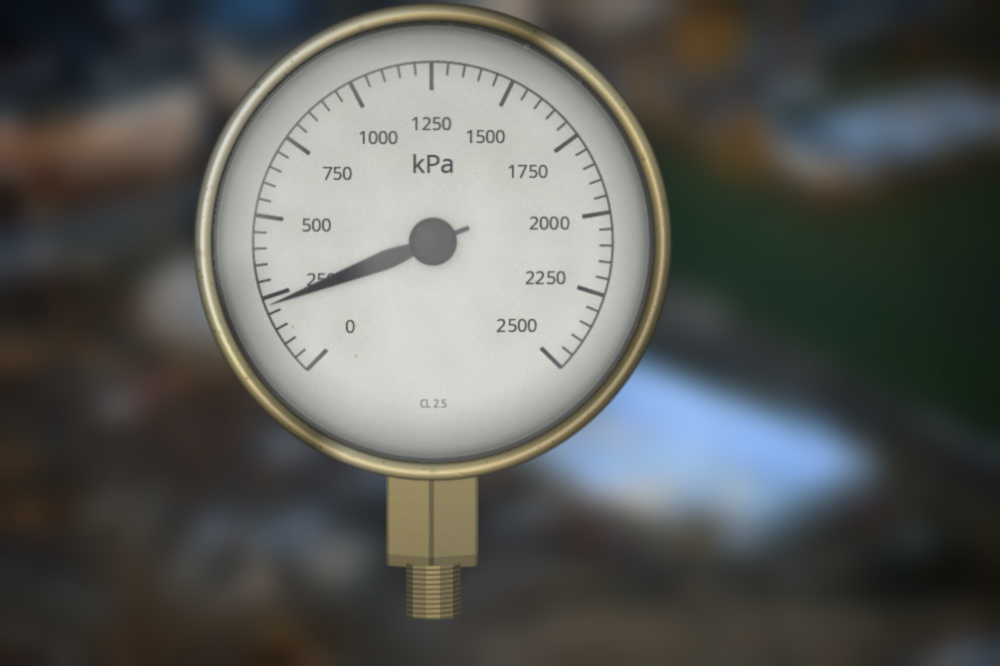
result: 225 kPa
